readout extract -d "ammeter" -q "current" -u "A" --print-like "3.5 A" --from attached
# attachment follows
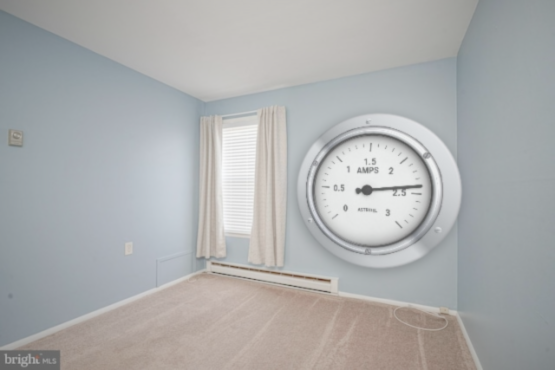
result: 2.4 A
